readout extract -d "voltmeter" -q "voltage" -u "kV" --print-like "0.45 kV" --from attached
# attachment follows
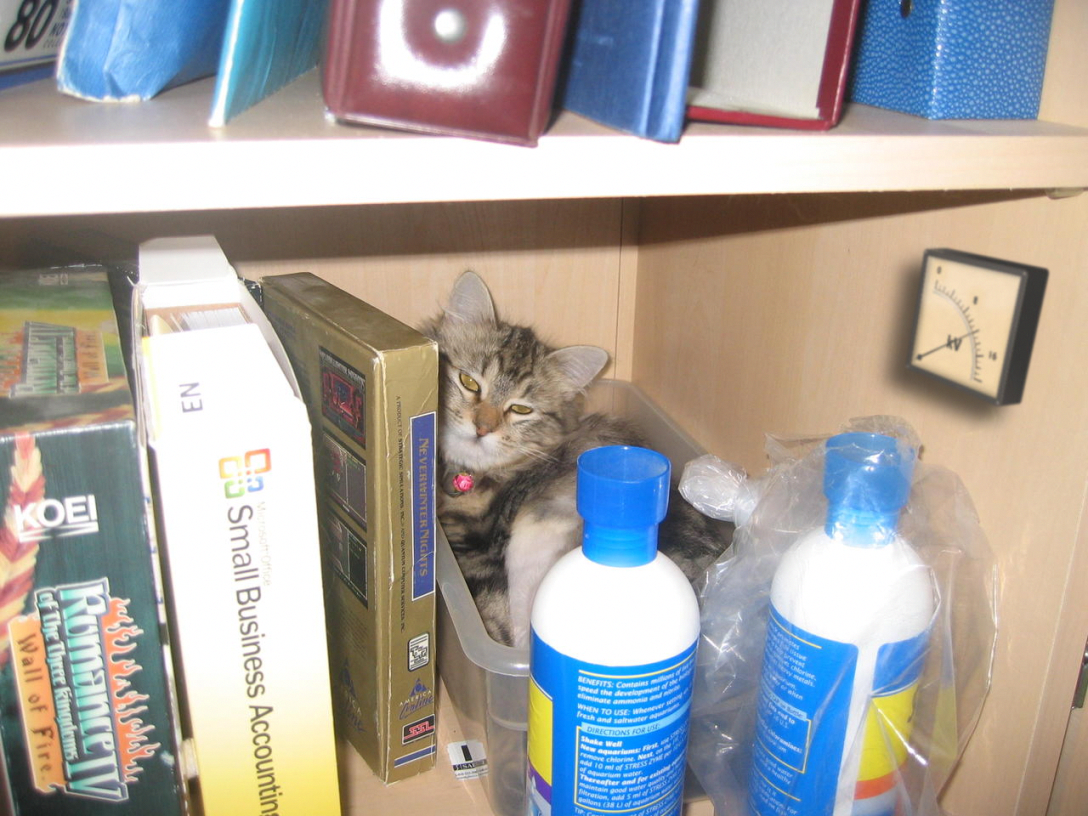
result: 12 kV
